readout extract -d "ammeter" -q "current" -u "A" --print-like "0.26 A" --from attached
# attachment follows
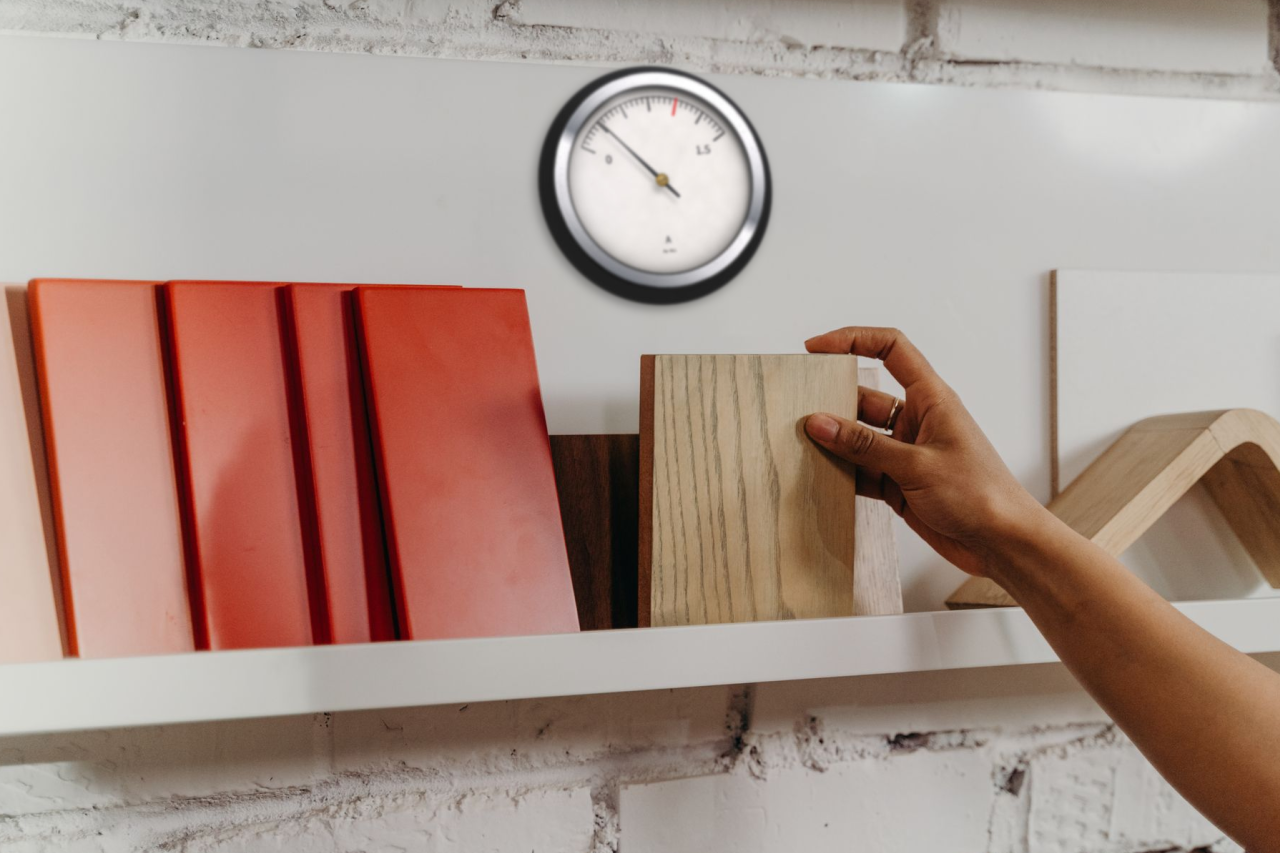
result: 0.25 A
